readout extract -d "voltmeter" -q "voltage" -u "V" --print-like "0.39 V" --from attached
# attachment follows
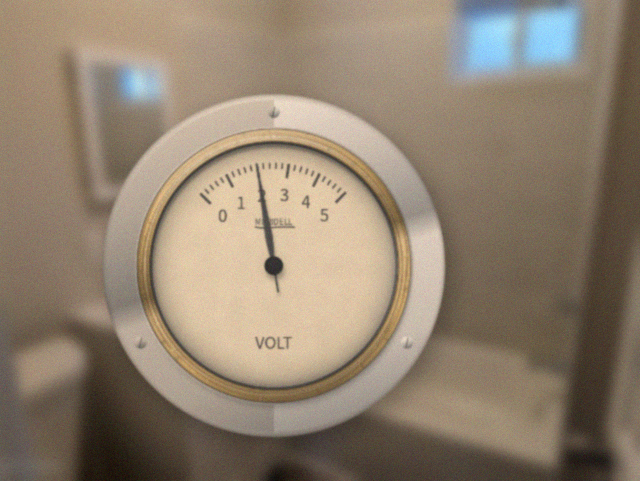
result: 2 V
